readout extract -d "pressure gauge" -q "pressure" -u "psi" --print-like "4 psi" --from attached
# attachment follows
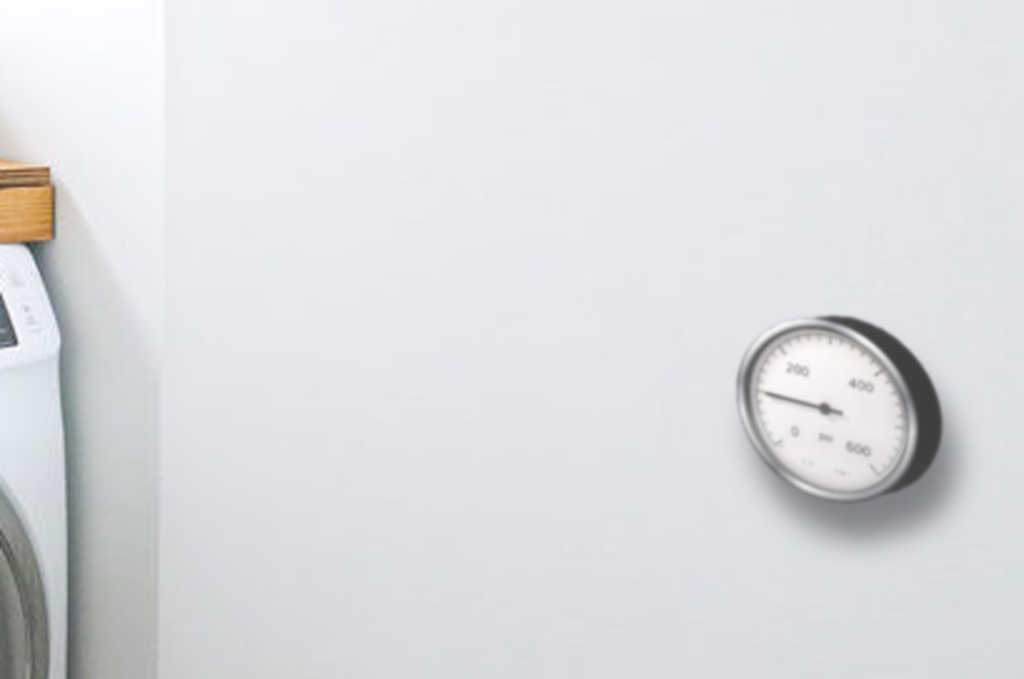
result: 100 psi
